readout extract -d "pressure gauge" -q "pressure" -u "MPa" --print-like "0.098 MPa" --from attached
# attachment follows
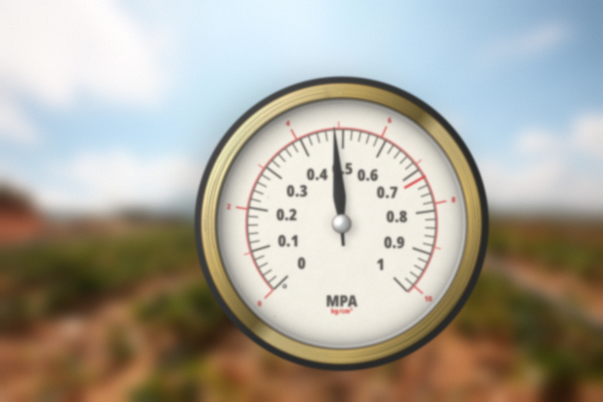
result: 0.48 MPa
